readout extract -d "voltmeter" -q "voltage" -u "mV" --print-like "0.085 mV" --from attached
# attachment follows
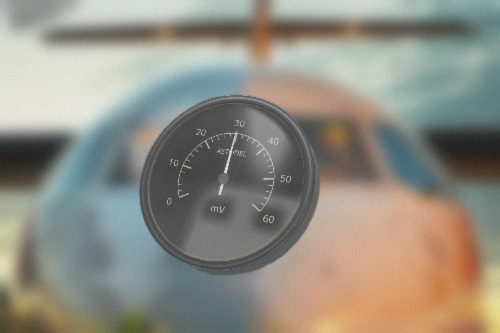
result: 30 mV
